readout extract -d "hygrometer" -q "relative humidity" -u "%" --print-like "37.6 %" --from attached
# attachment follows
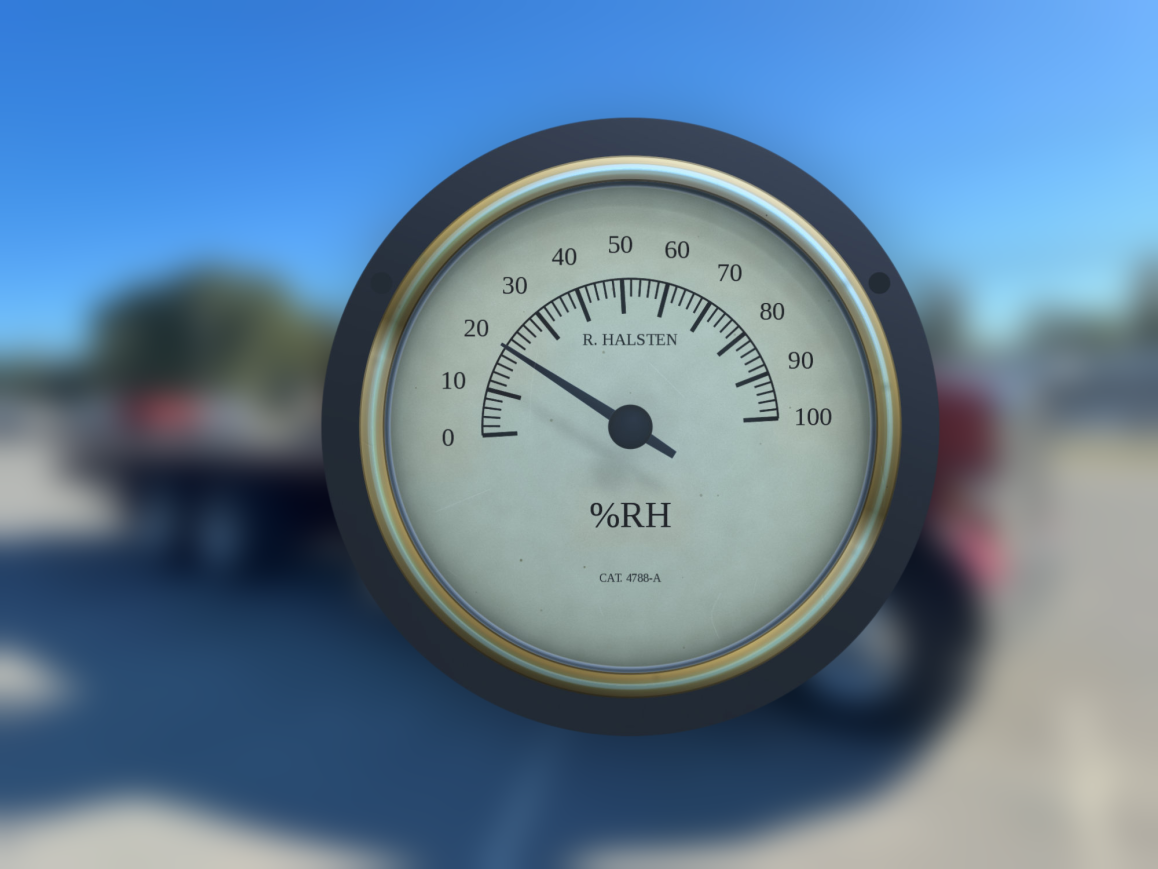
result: 20 %
